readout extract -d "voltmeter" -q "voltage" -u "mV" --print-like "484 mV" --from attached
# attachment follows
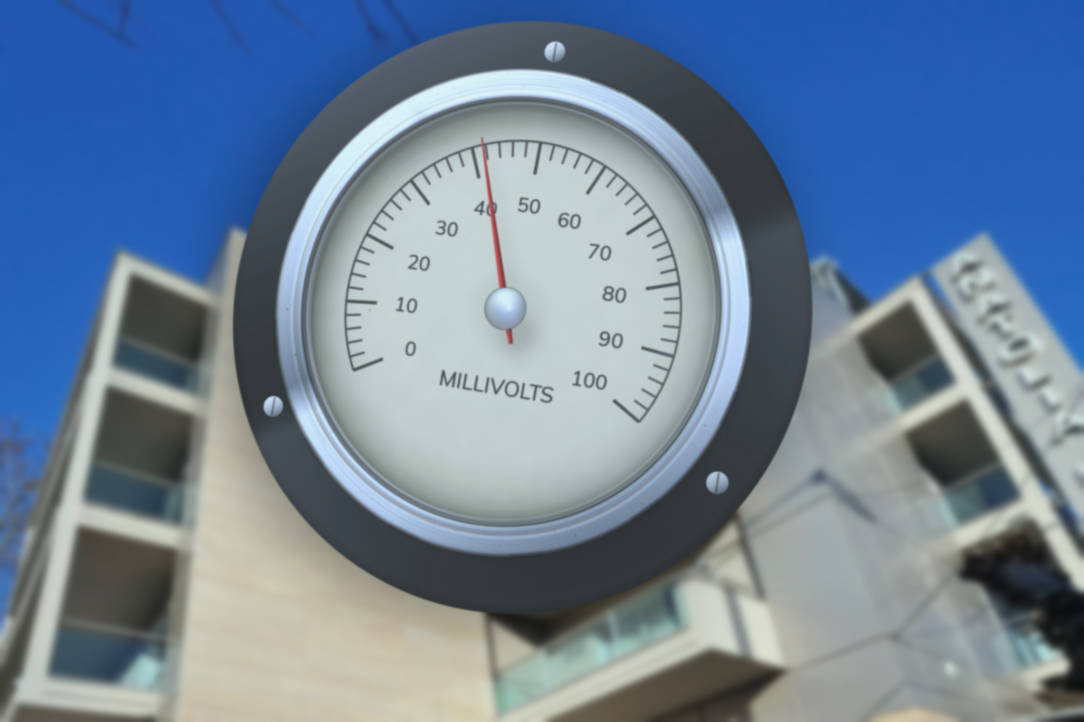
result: 42 mV
